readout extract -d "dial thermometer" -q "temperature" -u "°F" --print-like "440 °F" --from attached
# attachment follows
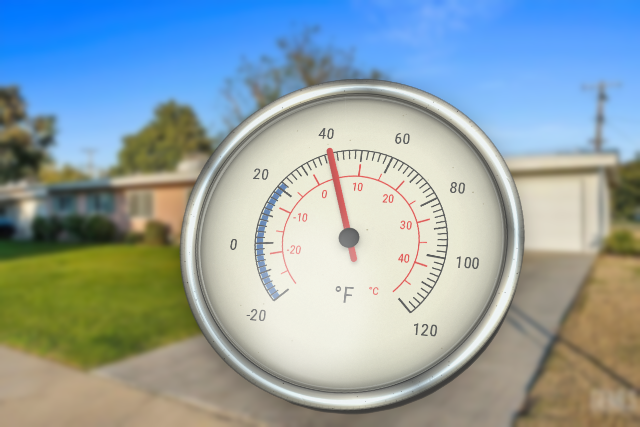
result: 40 °F
